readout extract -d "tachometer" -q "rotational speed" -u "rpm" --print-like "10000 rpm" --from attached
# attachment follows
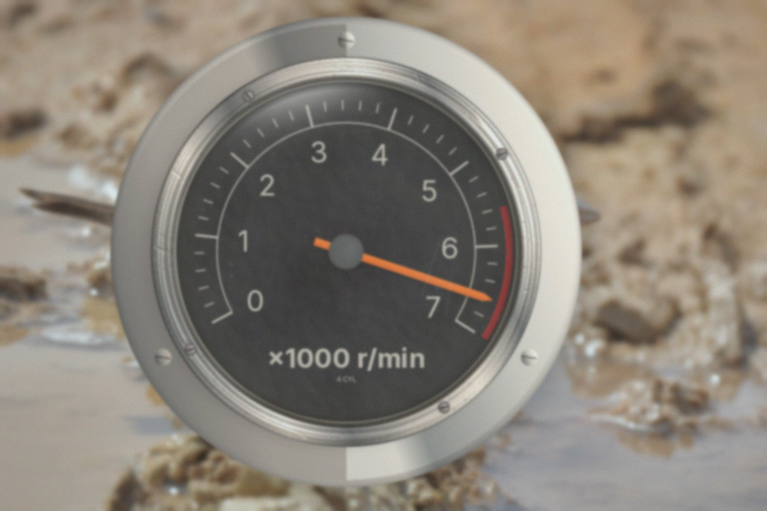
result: 6600 rpm
